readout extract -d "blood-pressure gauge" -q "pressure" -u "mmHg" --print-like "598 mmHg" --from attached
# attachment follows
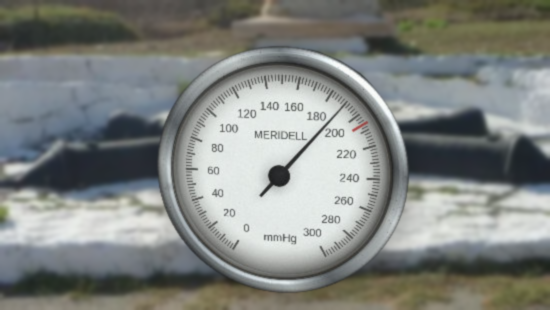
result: 190 mmHg
